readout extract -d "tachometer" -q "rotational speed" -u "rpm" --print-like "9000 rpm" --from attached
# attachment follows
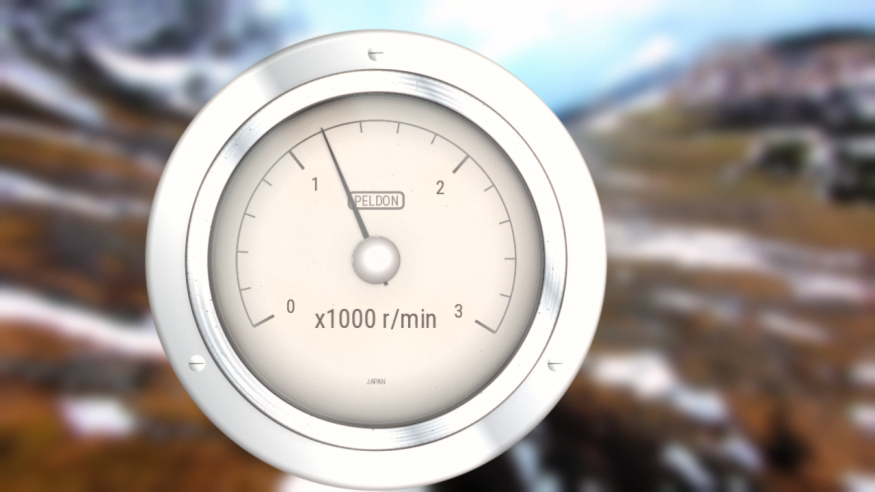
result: 1200 rpm
